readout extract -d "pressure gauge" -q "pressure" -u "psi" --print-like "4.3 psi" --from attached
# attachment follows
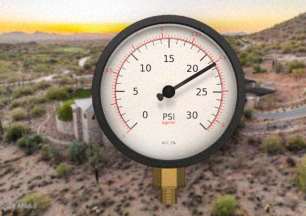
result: 21.5 psi
